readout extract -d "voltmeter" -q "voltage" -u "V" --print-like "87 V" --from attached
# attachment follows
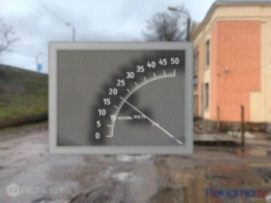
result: 20 V
